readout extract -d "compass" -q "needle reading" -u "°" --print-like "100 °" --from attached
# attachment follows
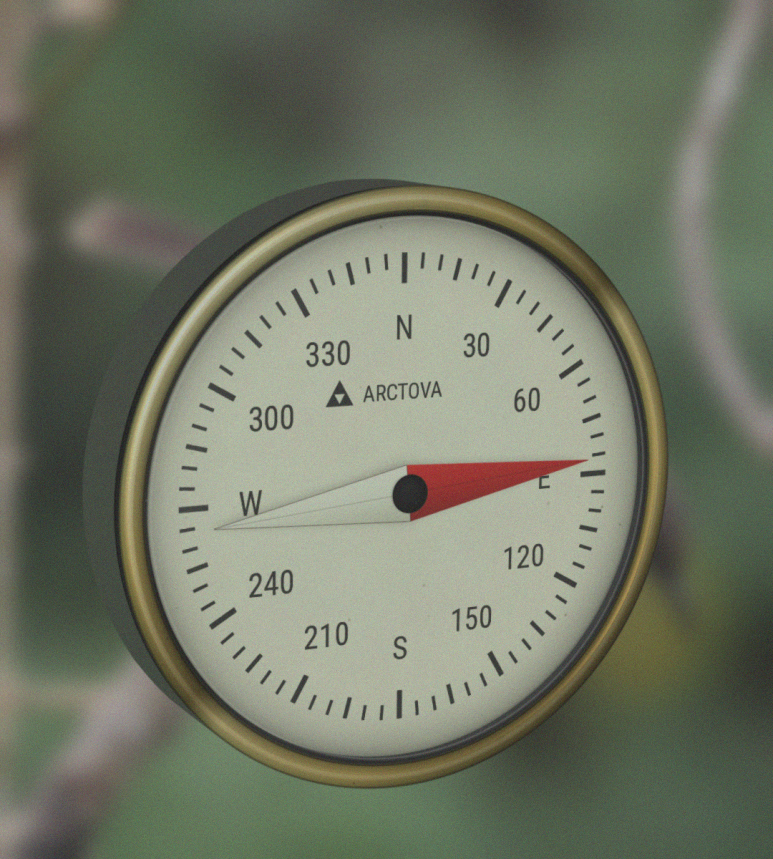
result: 85 °
